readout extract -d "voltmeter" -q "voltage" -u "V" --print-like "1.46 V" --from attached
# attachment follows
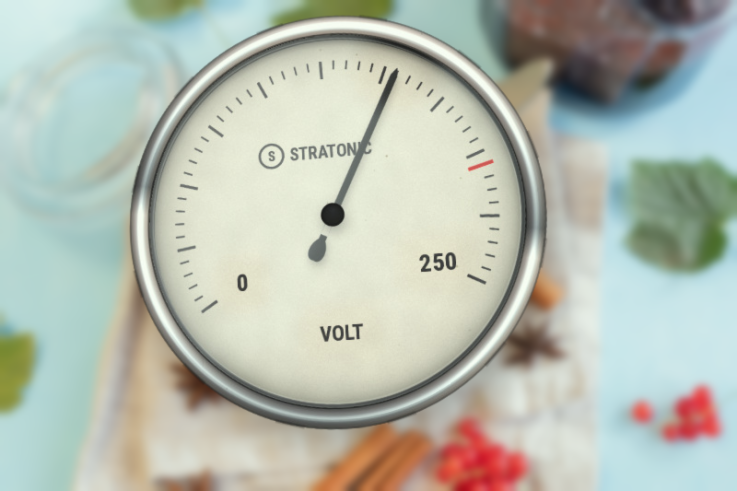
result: 155 V
